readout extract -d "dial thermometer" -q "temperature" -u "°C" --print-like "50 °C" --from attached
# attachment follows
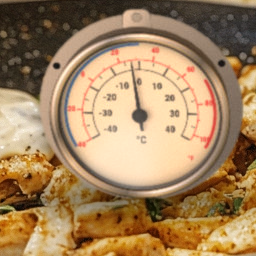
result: -2.5 °C
